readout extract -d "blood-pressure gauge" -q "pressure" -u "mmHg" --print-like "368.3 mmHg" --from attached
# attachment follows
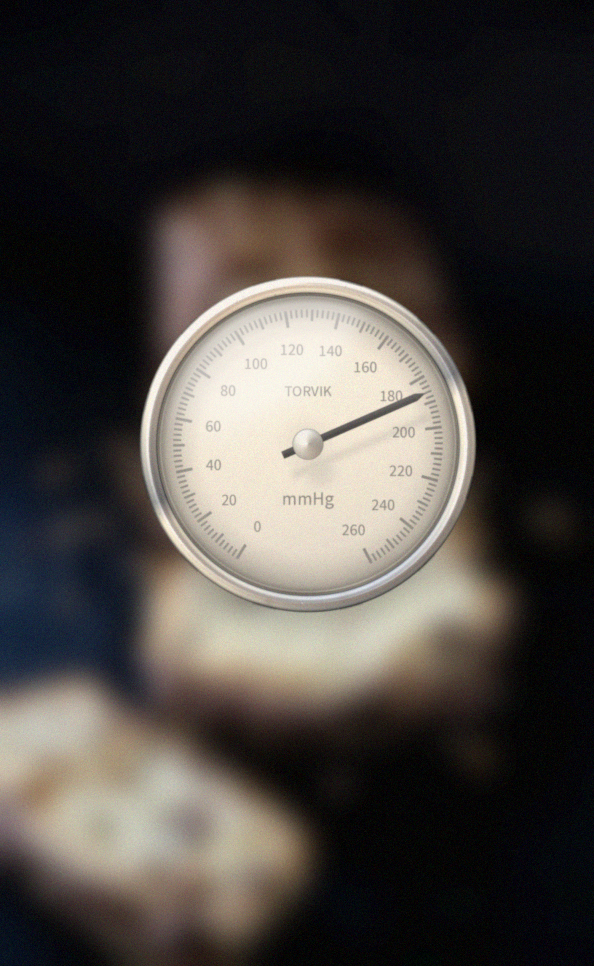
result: 186 mmHg
